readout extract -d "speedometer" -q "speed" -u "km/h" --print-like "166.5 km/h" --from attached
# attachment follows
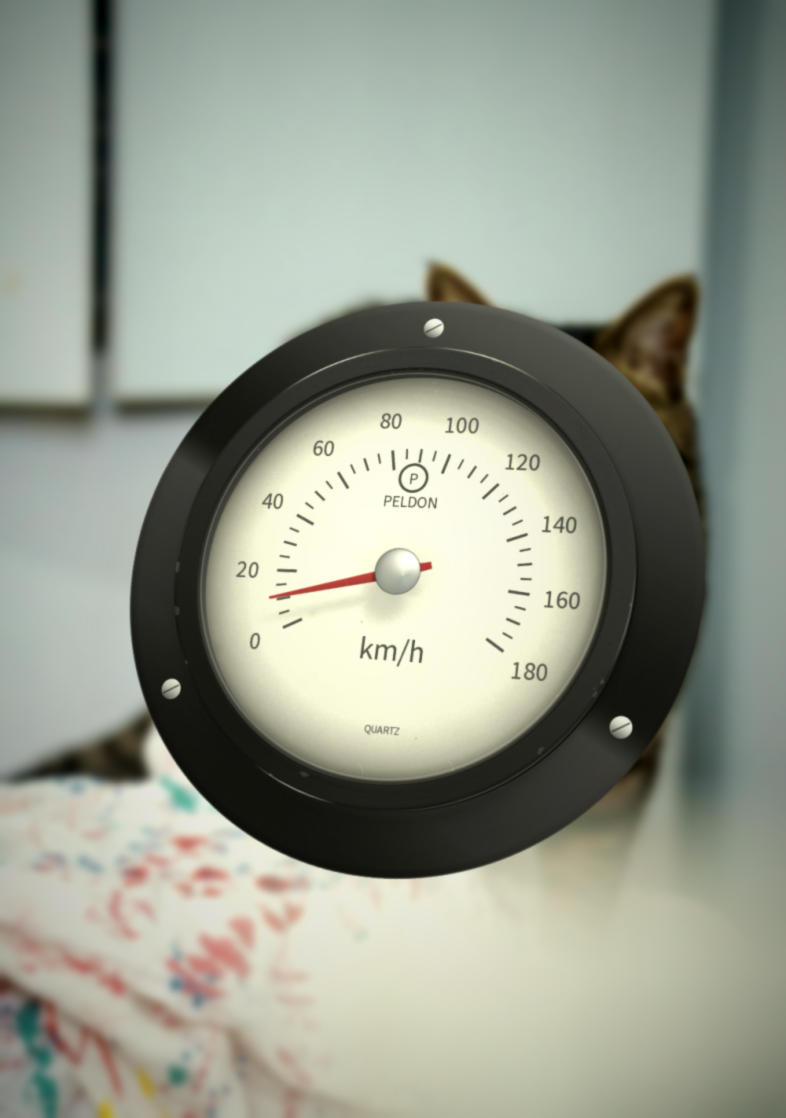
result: 10 km/h
